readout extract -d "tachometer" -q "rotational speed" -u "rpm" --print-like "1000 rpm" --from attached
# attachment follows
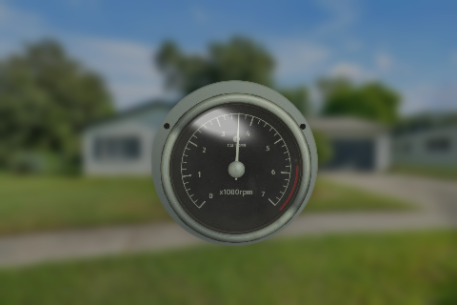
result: 3600 rpm
